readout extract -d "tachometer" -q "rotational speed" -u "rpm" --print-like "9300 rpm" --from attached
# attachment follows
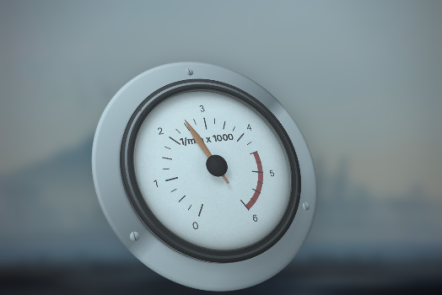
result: 2500 rpm
